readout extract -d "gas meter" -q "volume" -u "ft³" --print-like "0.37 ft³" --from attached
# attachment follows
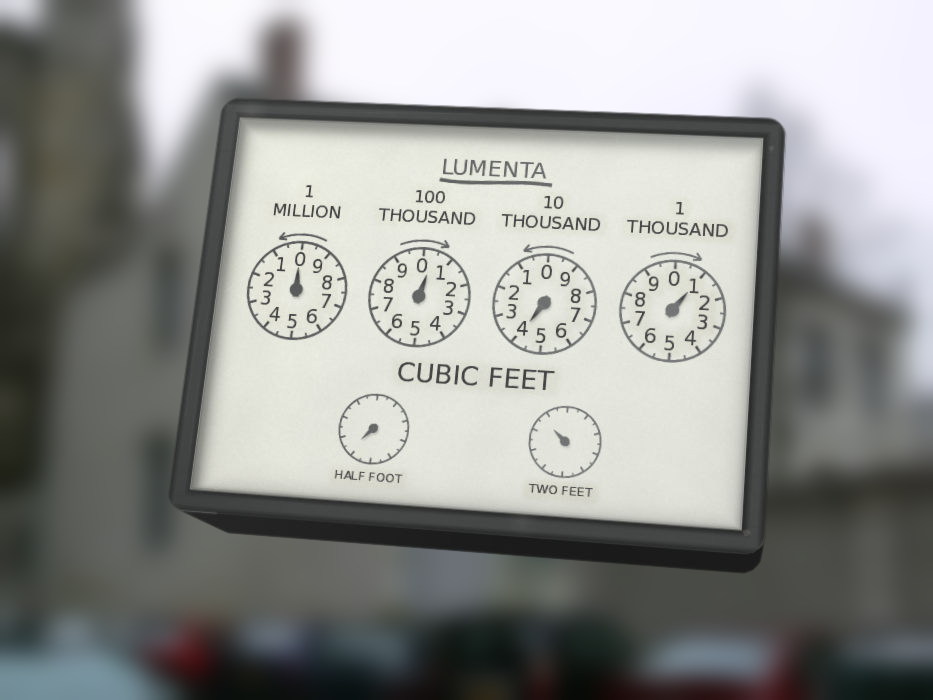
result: 4100 ft³
